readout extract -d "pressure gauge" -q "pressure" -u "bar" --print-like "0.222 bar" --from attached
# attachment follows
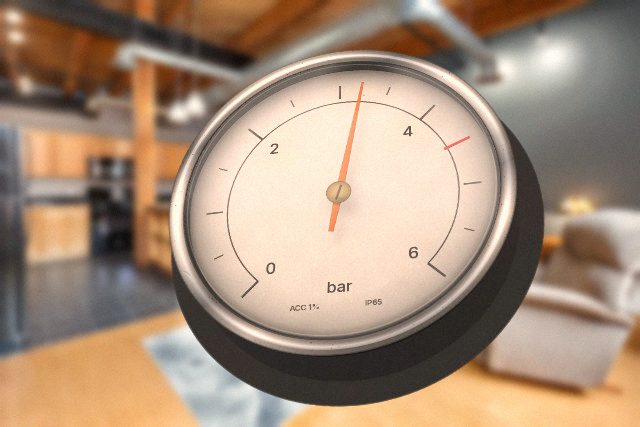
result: 3.25 bar
